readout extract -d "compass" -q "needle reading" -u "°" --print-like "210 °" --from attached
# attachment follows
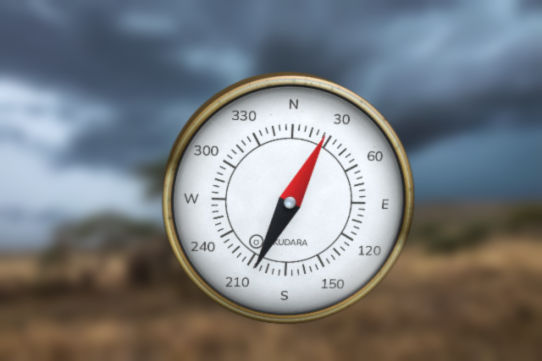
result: 25 °
